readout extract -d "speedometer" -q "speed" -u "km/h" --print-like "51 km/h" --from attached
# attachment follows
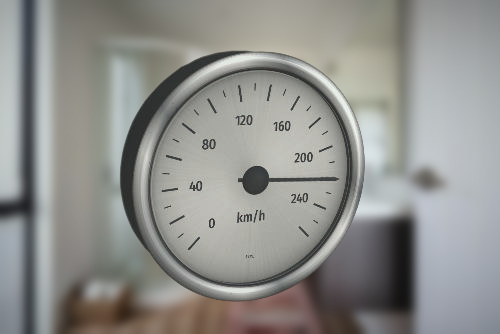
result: 220 km/h
